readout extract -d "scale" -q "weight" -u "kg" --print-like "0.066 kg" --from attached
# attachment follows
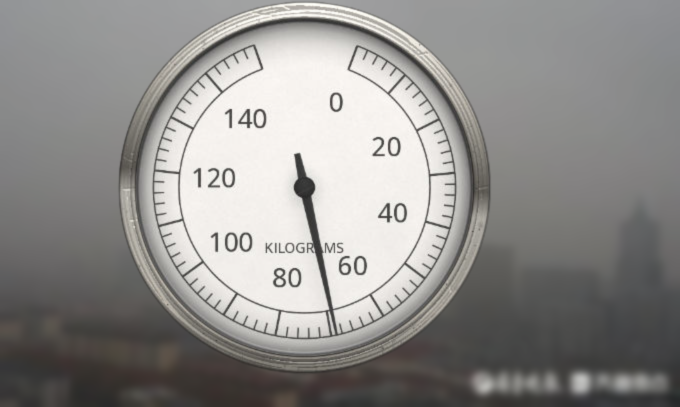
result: 69 kg
